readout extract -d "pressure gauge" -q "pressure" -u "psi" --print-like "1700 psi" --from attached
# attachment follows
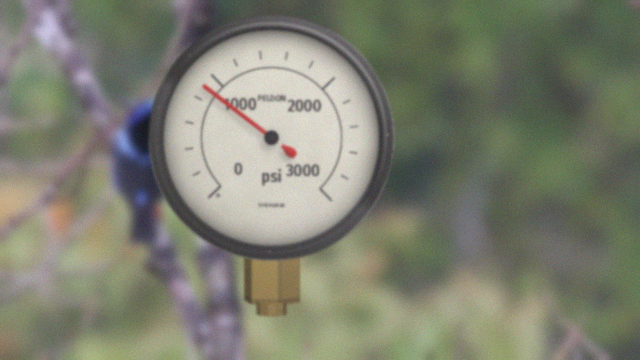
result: 900 psi
